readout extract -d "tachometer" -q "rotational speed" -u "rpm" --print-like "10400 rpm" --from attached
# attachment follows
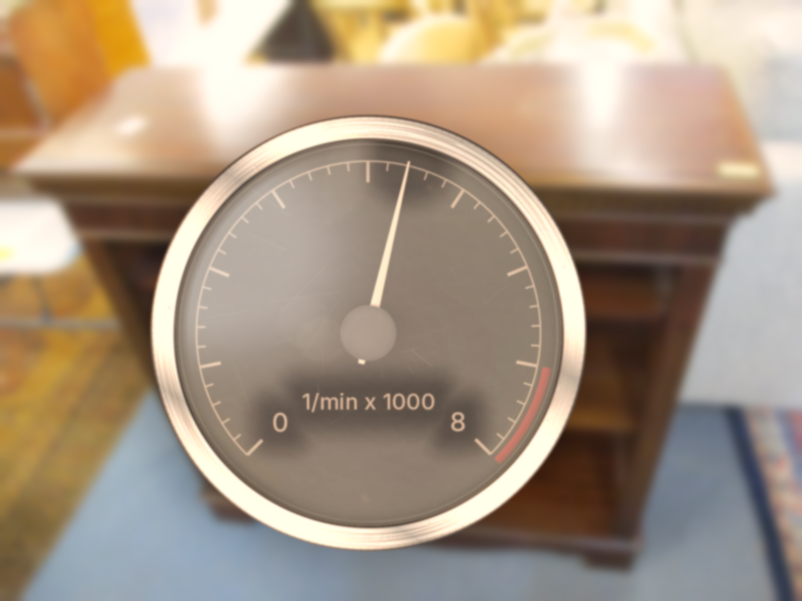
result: 4400 rpm
